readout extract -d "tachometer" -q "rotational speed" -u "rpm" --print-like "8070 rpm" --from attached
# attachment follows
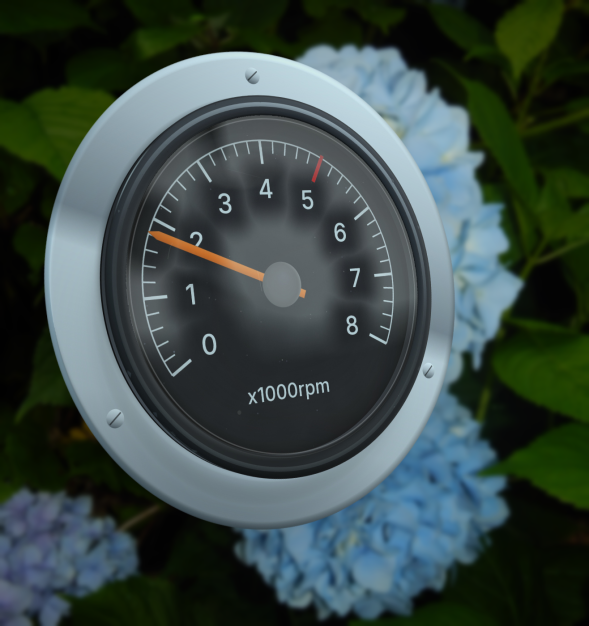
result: 1800 rpm
